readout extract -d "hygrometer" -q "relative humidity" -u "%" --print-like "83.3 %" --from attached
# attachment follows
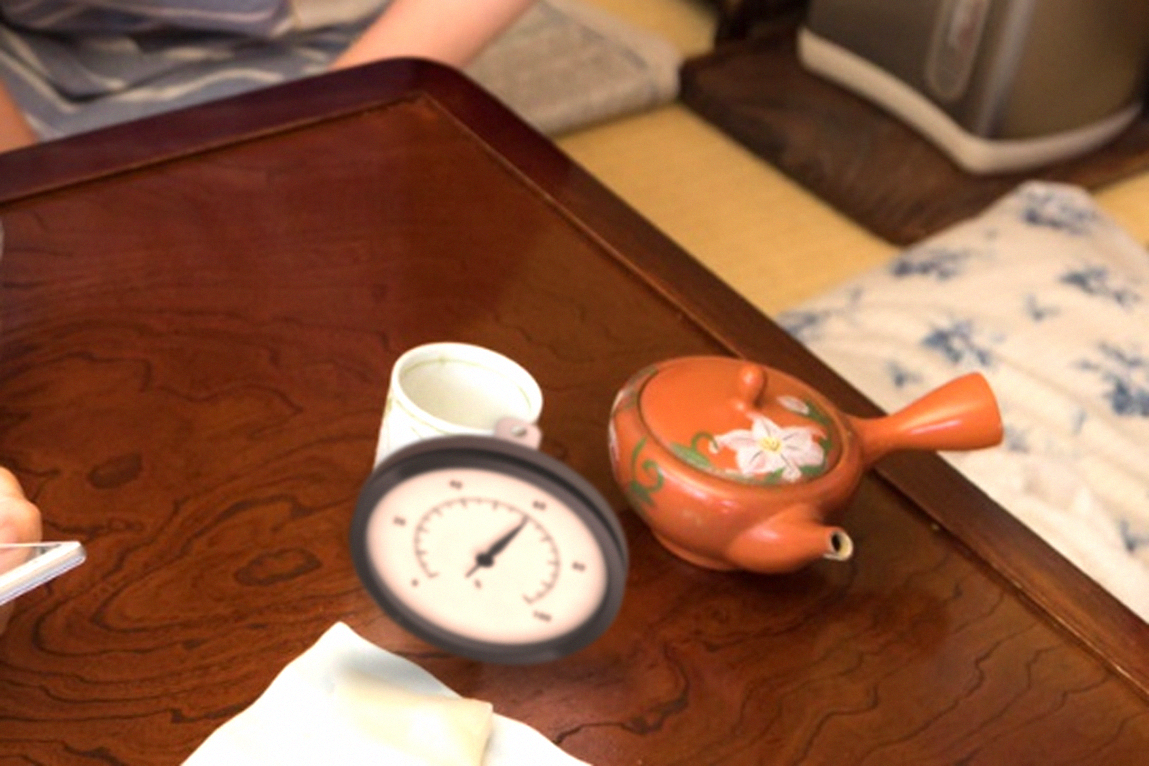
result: 60 %
